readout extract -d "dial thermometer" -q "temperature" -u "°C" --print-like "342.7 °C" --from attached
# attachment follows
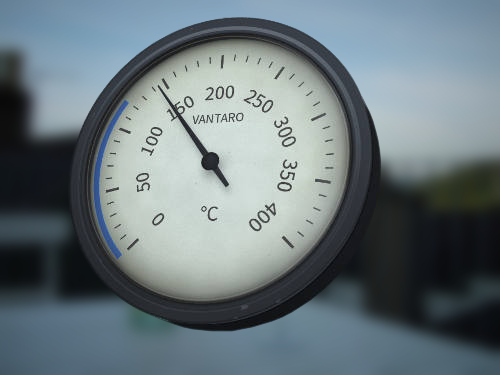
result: 145 °C
